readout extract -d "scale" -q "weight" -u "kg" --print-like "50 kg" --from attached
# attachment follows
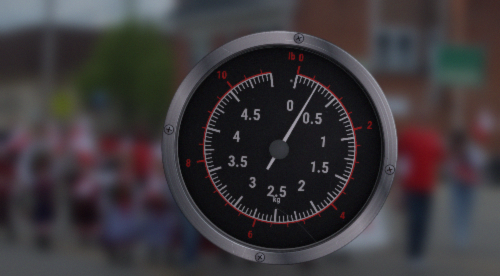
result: 0.25 kg
